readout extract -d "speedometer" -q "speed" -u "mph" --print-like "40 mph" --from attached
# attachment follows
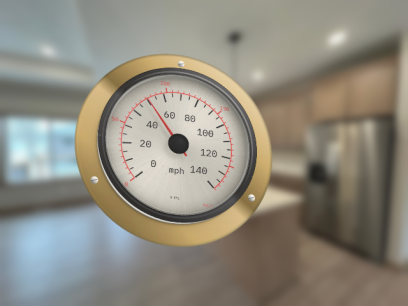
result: 50 mph
